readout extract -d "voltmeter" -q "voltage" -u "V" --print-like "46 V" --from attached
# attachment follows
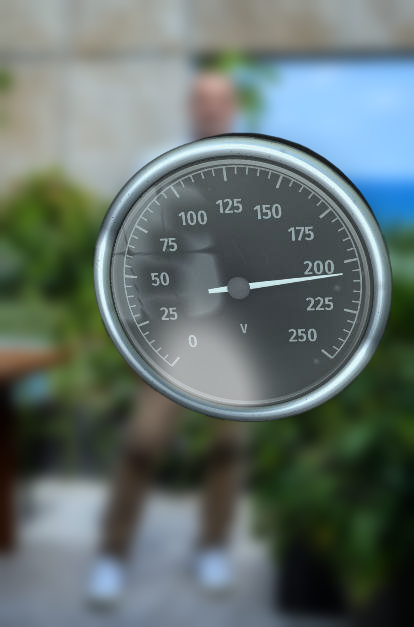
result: 205 V
